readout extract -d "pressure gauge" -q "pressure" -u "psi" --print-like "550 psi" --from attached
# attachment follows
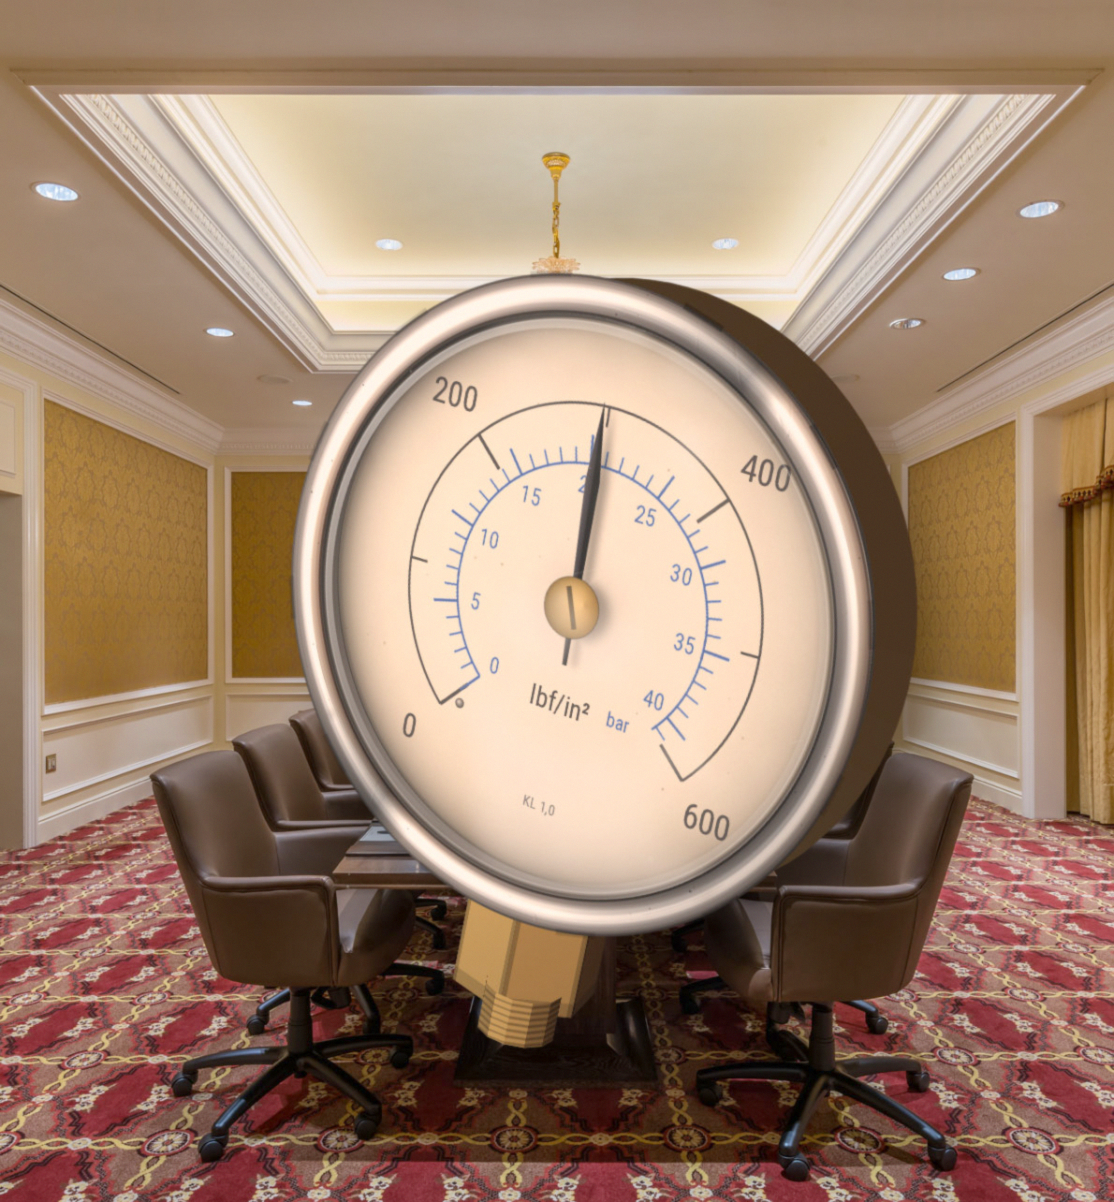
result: 300 psi
